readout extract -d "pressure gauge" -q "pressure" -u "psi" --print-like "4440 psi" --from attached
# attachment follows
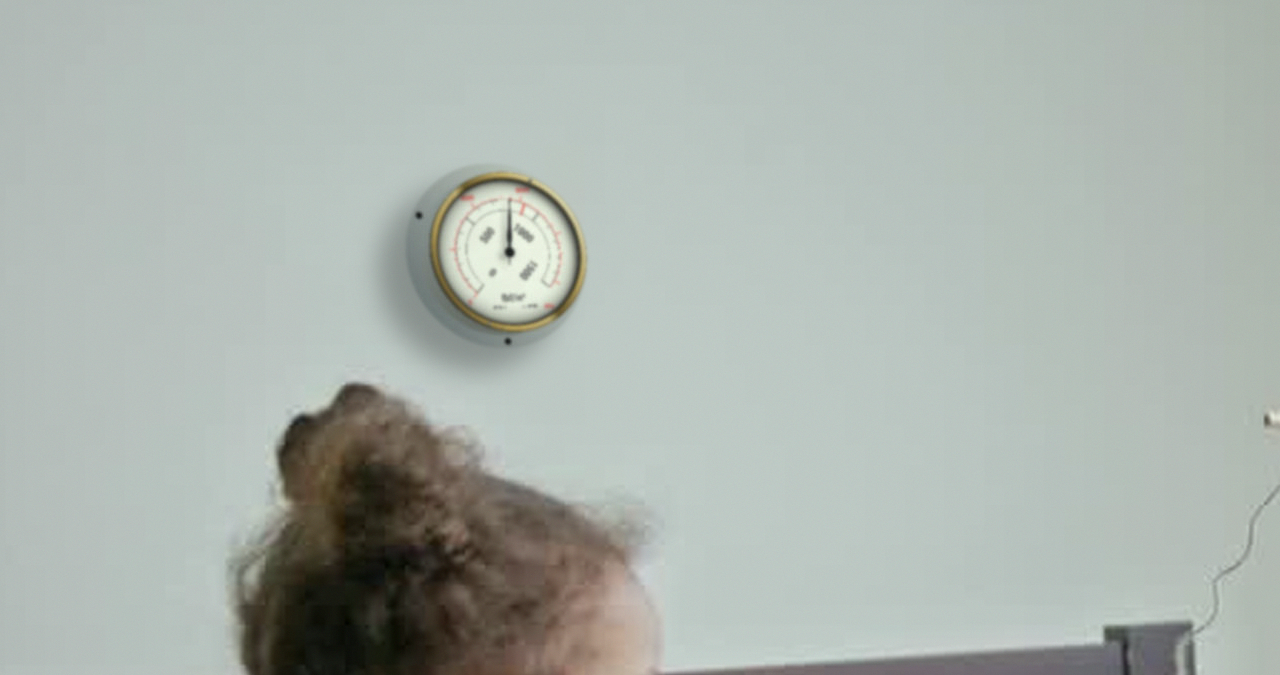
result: 800 psi
